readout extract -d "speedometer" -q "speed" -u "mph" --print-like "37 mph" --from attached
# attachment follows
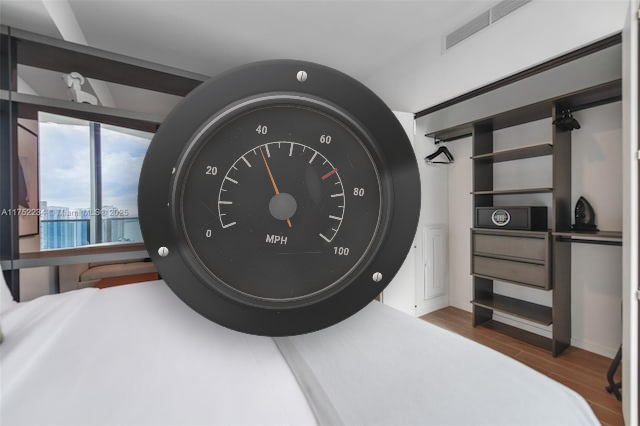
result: 37.5 mph
